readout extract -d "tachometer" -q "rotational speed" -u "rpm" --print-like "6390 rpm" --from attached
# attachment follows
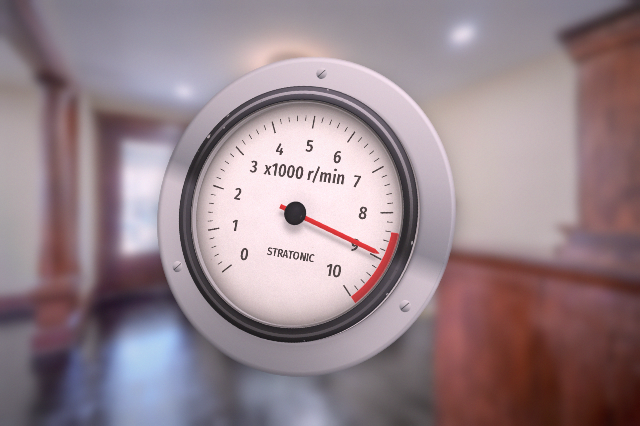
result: 8900 rpm
